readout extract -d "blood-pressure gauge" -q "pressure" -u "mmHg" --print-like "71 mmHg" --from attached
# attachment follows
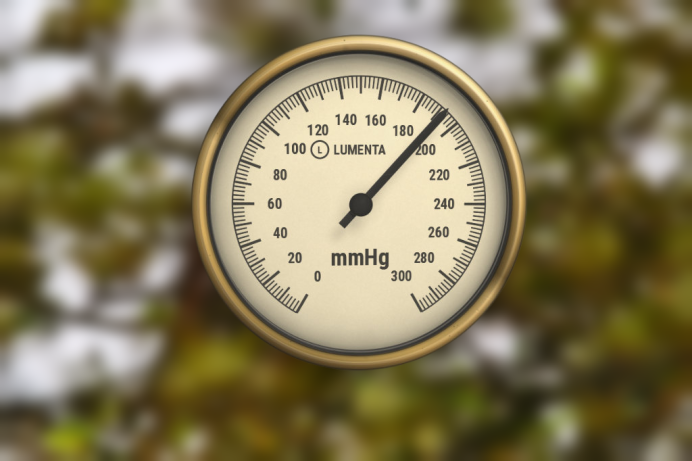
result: 192 mmHg
